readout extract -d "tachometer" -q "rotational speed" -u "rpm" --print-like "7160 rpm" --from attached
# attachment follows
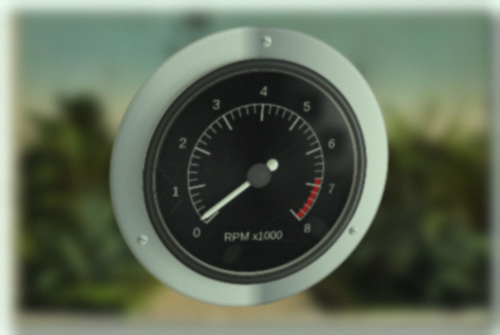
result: 200 rpm
